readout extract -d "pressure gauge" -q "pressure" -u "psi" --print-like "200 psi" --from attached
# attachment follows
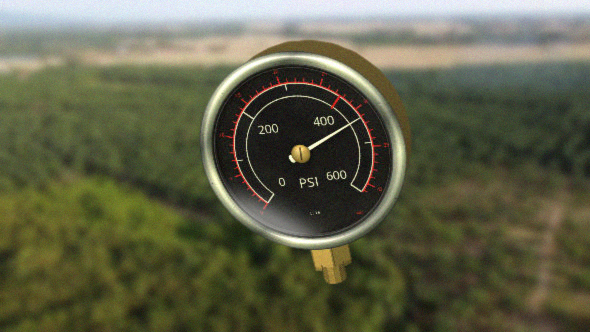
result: 450 psi
